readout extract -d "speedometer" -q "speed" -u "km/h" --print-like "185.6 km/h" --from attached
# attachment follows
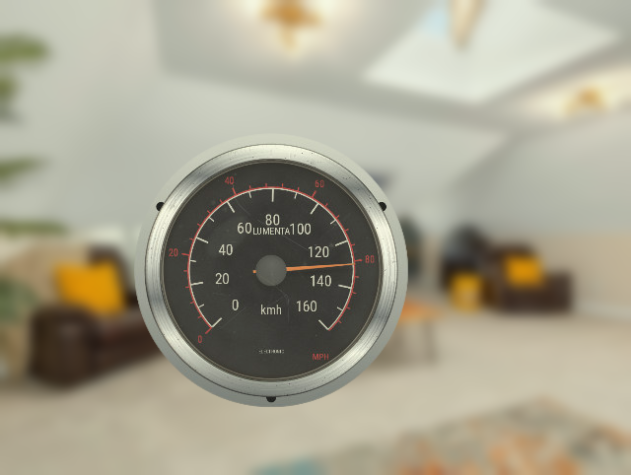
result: 130 km/h
